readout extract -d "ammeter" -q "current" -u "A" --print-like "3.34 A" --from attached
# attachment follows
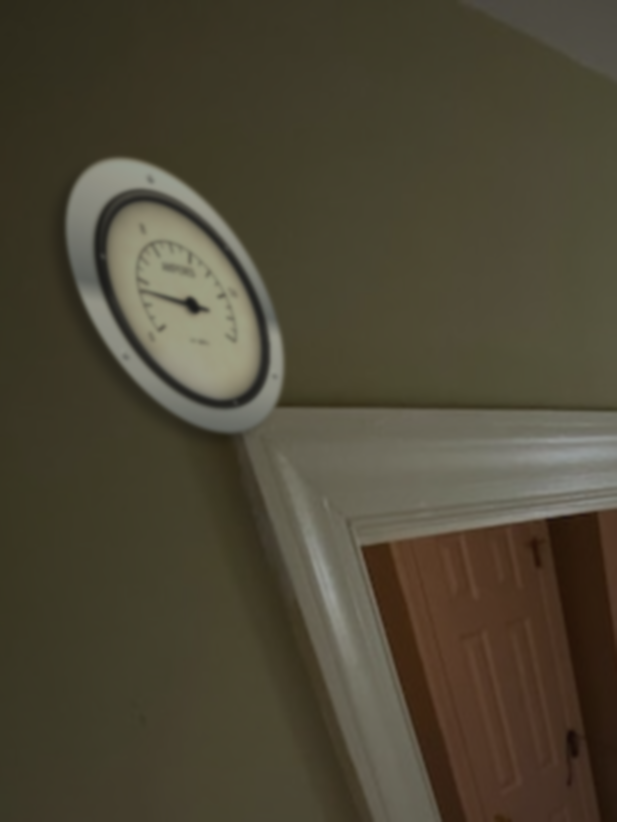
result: 3 A
